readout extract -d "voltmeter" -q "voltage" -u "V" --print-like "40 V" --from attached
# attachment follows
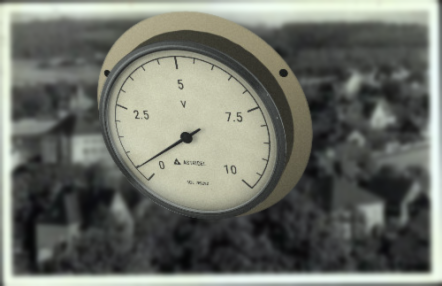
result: 0.5 V
